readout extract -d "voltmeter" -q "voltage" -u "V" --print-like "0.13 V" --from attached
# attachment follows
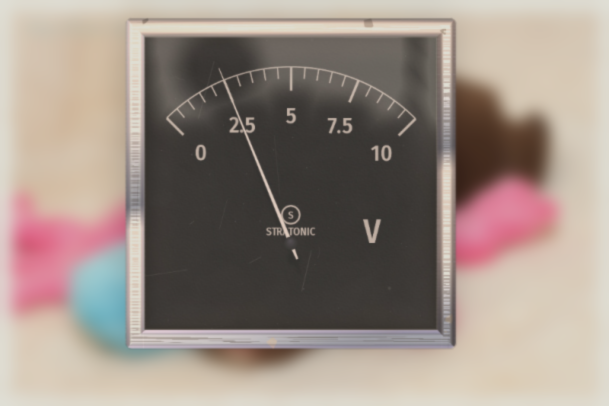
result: 2.5 V
